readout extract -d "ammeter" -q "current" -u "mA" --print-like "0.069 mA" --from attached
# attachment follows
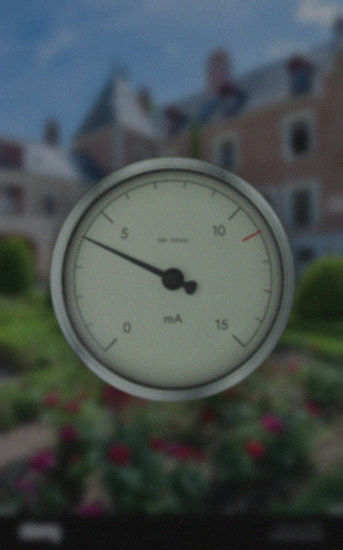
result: 4 mA
